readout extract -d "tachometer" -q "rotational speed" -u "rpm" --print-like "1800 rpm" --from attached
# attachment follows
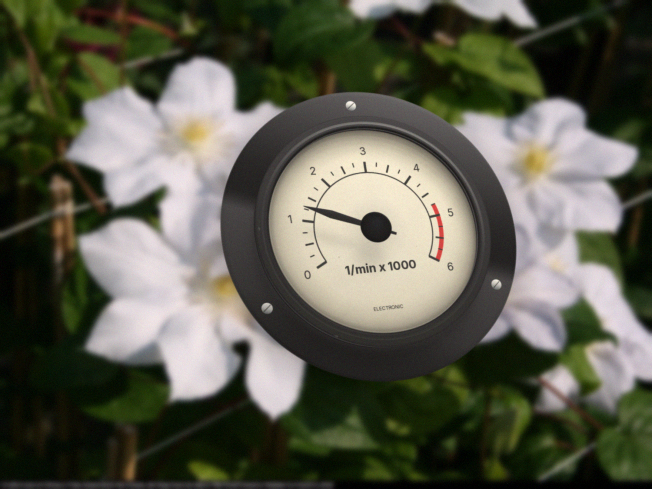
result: 1250 rpm
